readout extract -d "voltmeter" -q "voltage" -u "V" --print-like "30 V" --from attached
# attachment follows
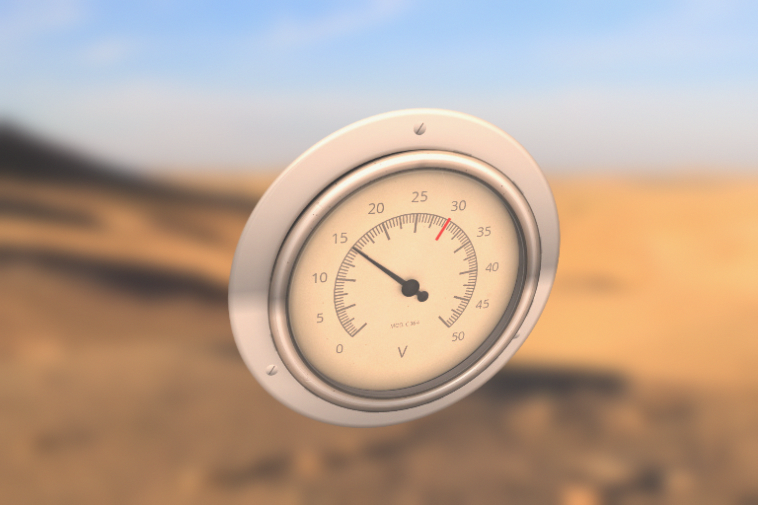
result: 15 V
